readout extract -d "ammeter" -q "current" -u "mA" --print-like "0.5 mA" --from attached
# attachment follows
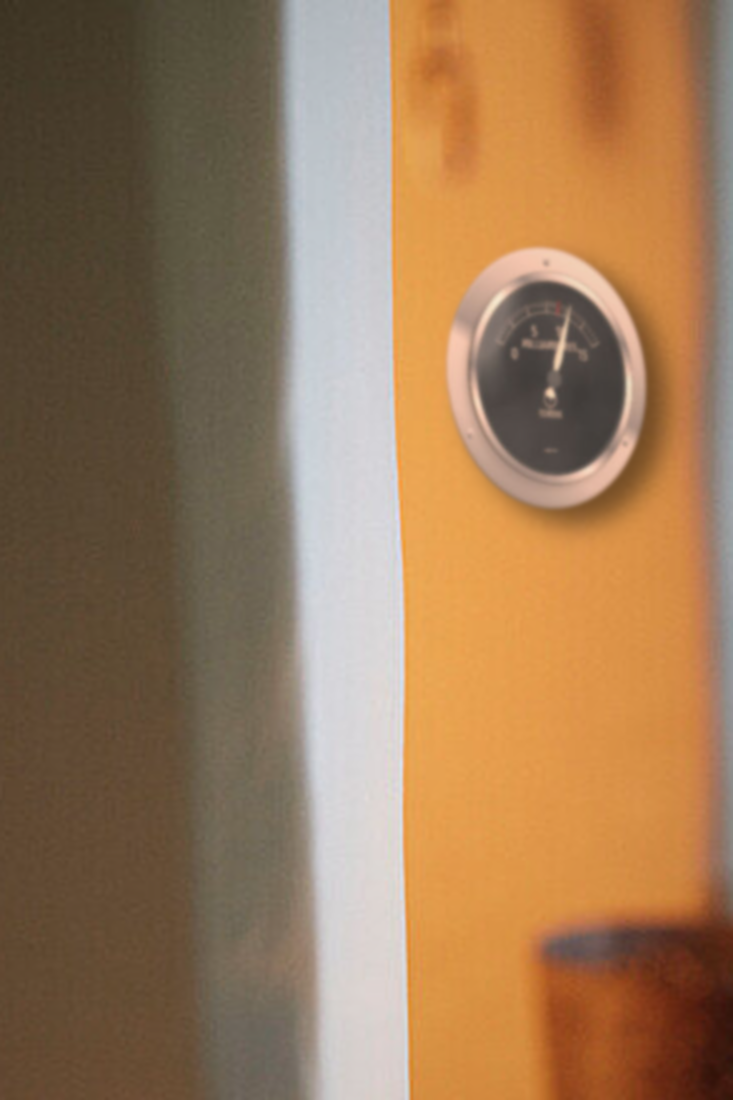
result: 10 mA
